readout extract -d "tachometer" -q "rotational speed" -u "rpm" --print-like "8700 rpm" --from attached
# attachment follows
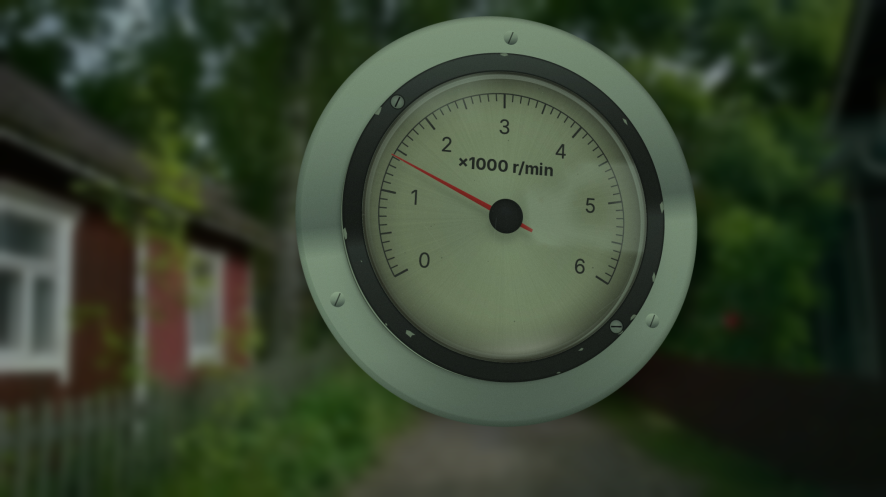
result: 1400 rpm
